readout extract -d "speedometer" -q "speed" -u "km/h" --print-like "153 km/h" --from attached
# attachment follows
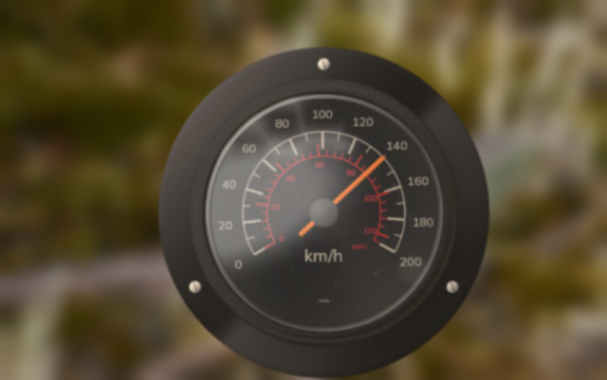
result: 140 km/h
